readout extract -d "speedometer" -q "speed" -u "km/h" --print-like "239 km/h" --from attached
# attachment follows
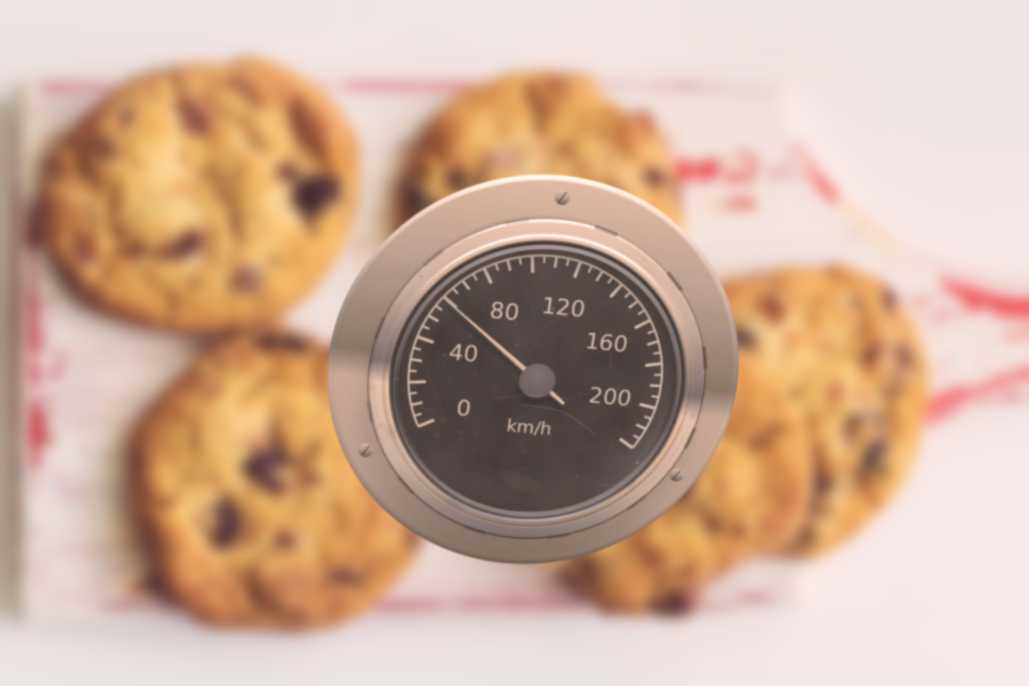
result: 60 km/h
